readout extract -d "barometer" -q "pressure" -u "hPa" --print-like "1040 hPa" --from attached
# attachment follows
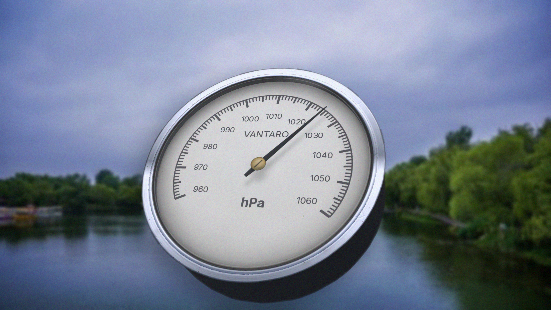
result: 1025 hPa
